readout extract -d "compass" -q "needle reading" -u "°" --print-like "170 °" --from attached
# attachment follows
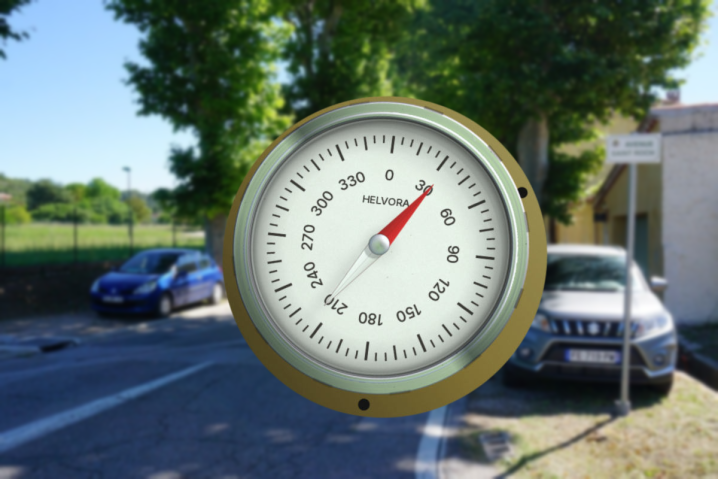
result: 35 °
